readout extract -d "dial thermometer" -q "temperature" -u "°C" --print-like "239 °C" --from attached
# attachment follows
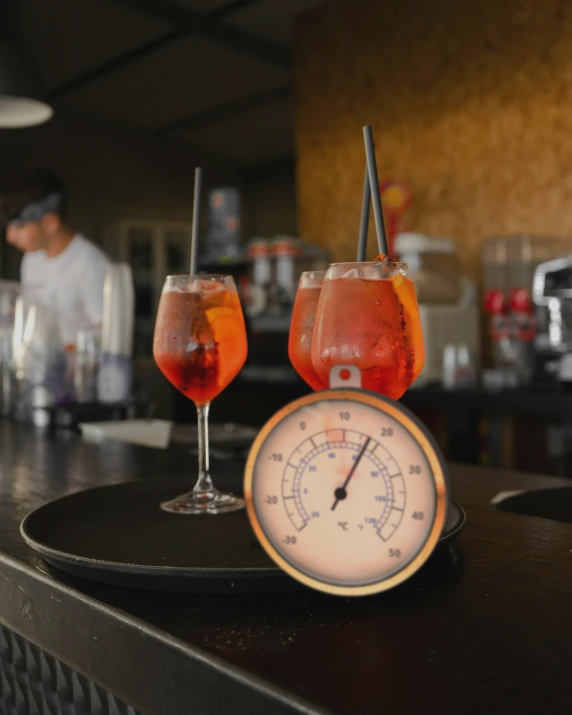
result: 17.5 °C
